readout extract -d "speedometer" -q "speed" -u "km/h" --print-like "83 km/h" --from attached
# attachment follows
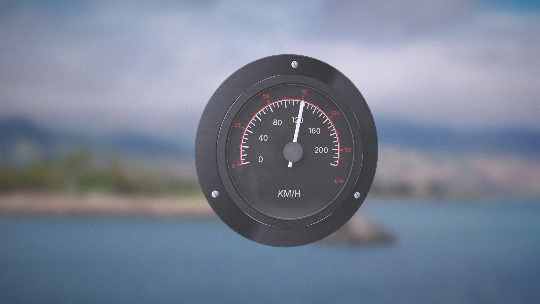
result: 120 km/h
